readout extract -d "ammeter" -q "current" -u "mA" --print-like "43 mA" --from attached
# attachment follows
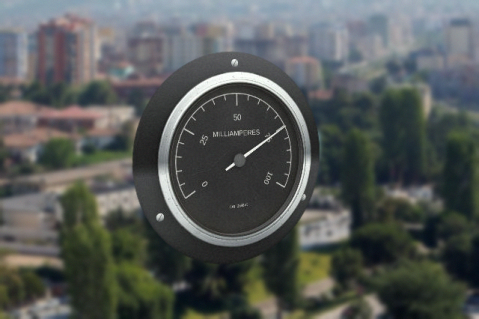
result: 75 mA
